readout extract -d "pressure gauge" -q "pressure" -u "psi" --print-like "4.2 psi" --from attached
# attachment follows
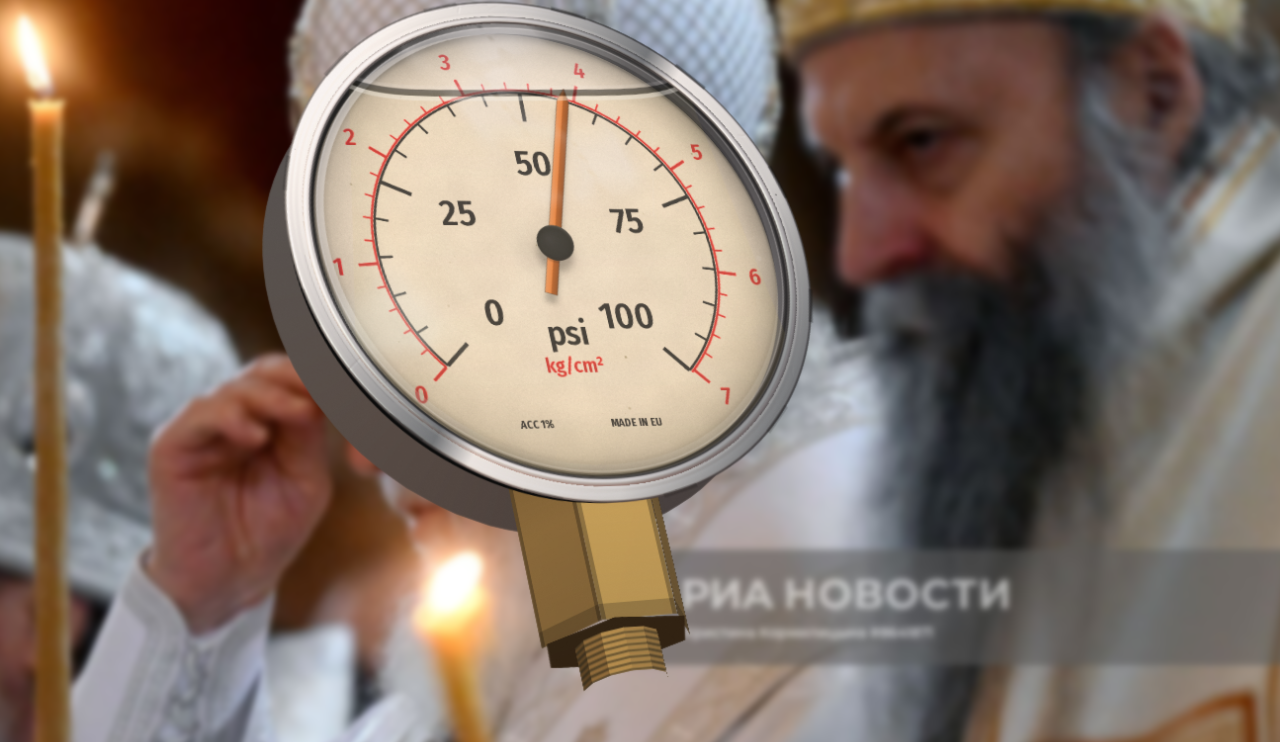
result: 55 psi
